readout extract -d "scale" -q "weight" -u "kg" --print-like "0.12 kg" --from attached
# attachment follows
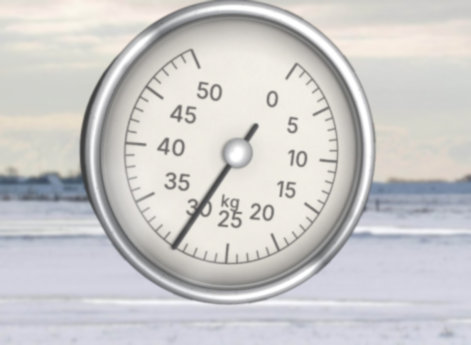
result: 30 kg
